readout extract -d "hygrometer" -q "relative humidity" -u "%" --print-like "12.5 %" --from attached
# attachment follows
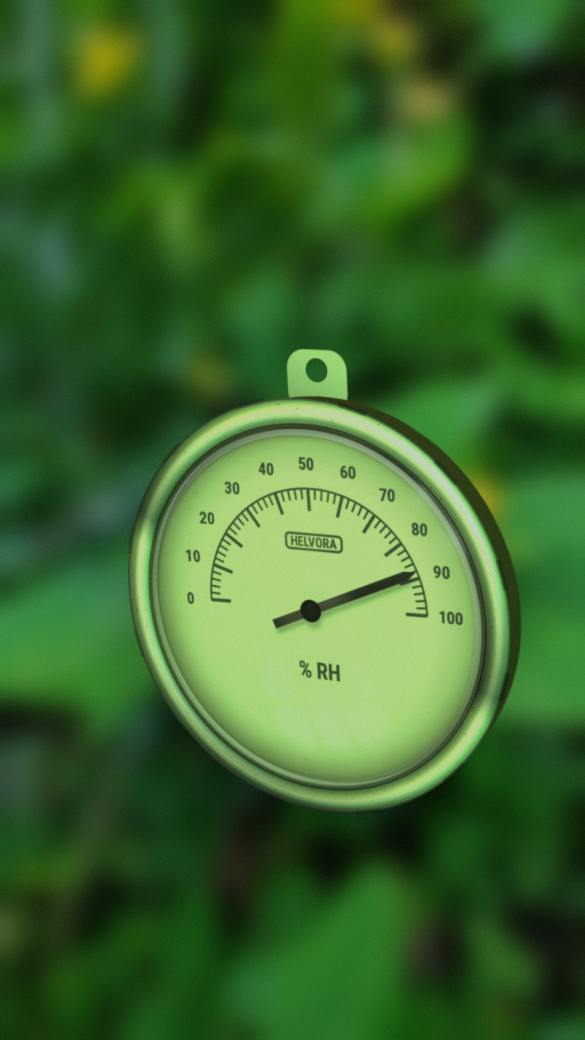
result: 88 %
